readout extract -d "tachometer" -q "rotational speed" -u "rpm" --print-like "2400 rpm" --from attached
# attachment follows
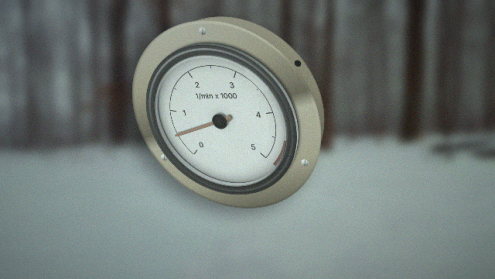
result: 500 rpm
